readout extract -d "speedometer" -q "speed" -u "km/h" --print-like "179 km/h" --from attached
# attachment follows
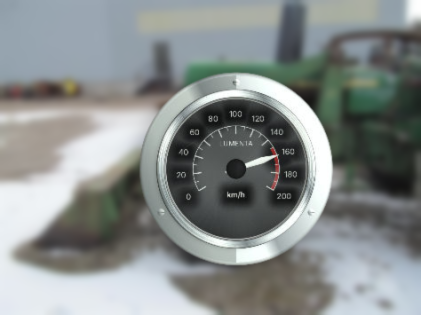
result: 160 km/h
